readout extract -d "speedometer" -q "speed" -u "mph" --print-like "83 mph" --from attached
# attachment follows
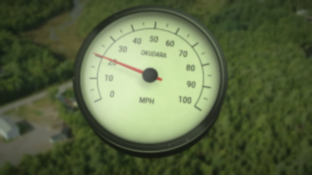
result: 20 mph
